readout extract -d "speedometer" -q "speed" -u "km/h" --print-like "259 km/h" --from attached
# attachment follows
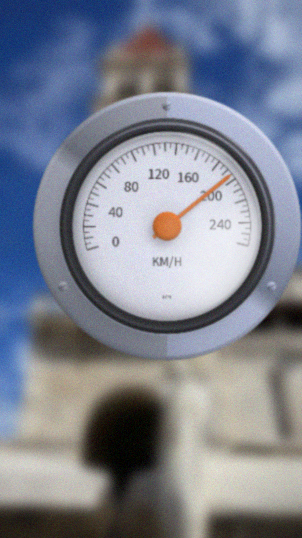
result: 195 km/h
